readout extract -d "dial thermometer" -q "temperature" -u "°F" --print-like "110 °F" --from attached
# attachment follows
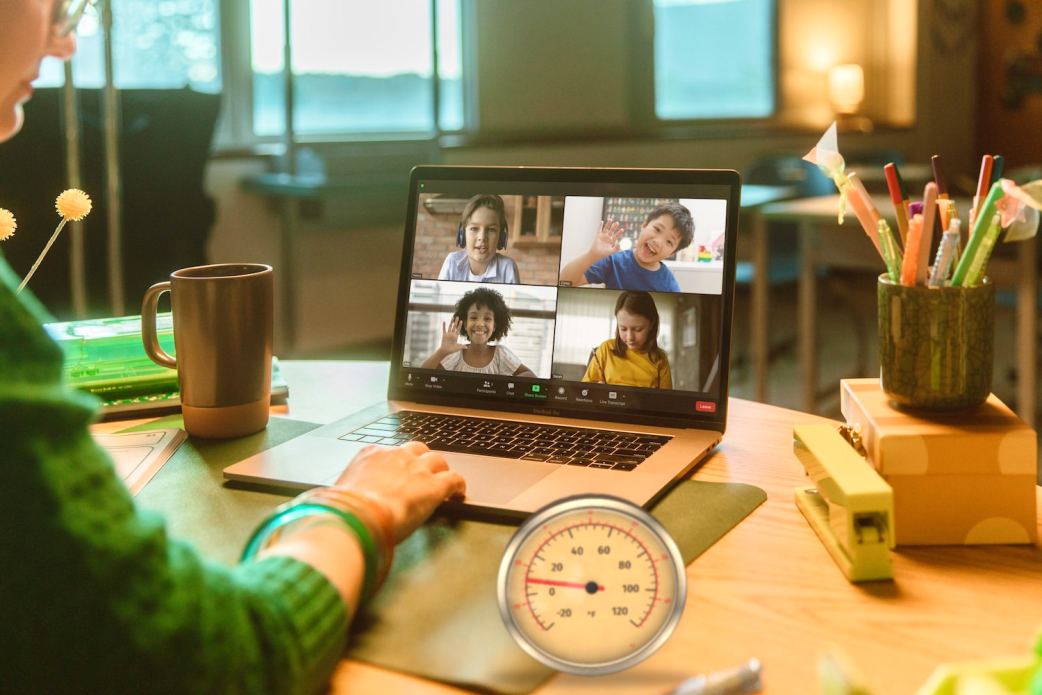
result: 8 °F
